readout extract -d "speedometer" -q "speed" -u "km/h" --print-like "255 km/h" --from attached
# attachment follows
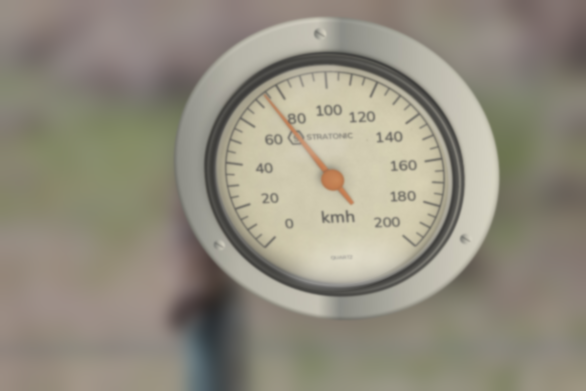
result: 75 km/h
